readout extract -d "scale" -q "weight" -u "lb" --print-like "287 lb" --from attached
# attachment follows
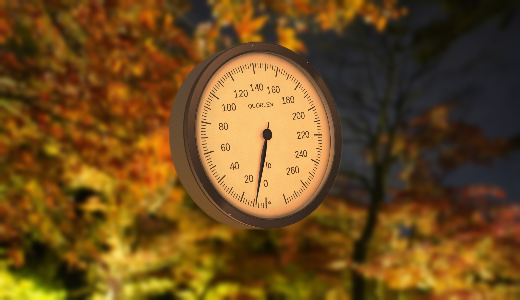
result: 10 lb
